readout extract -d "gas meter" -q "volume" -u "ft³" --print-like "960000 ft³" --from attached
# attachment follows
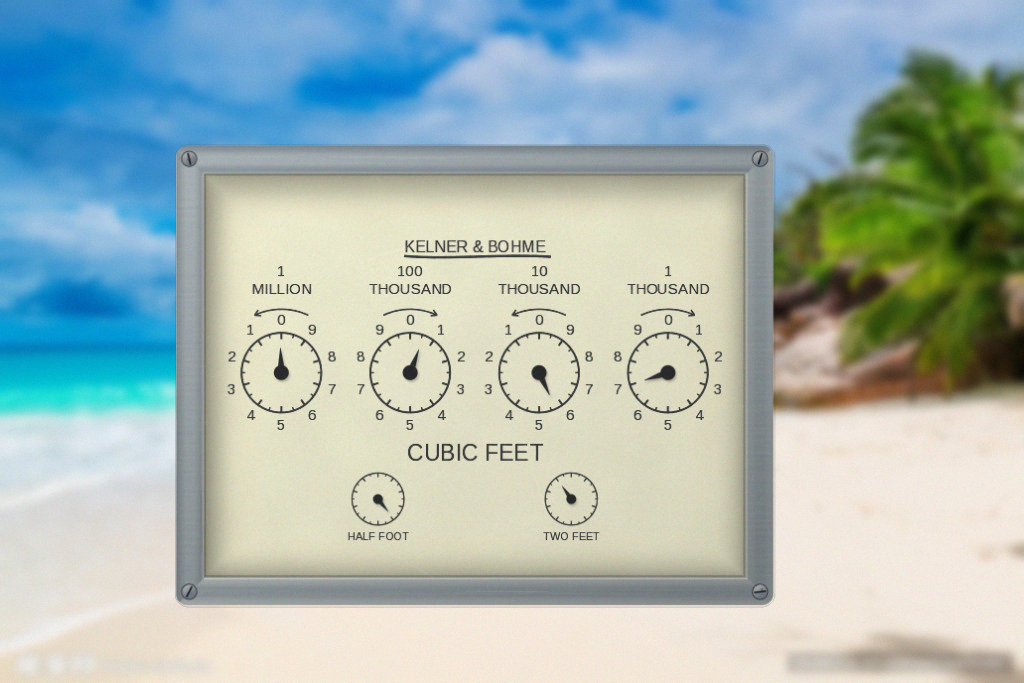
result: 5700 ft³
